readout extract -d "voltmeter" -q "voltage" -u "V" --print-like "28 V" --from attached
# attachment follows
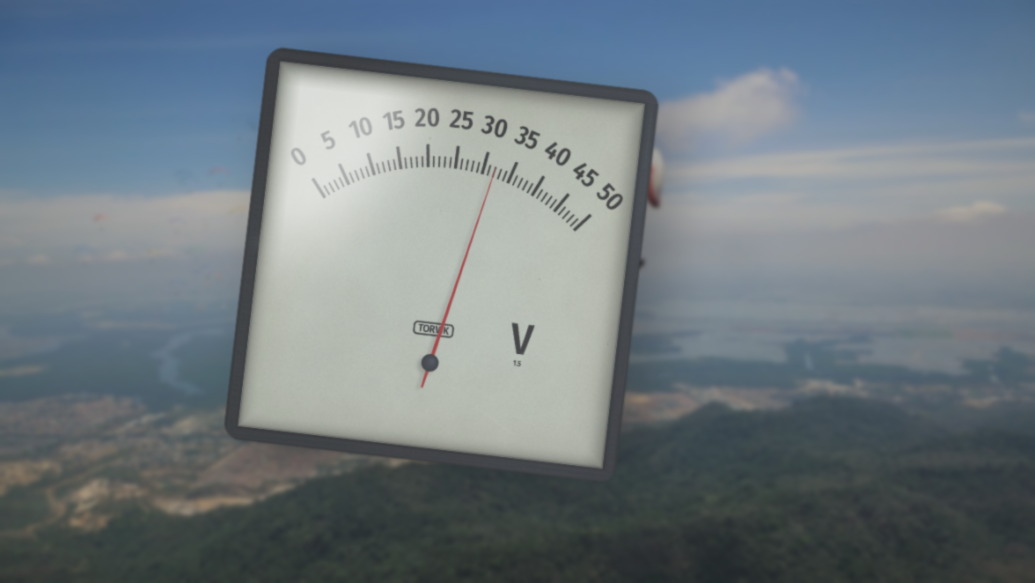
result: 32 V
